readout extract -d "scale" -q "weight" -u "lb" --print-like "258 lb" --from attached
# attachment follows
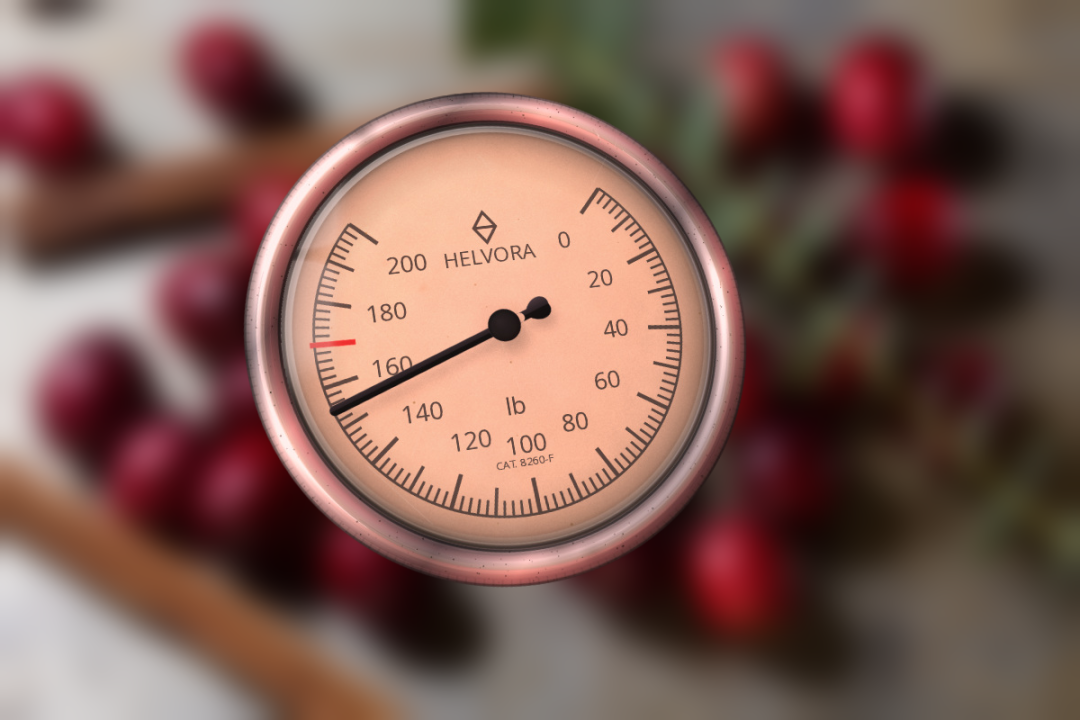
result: 154 lb
